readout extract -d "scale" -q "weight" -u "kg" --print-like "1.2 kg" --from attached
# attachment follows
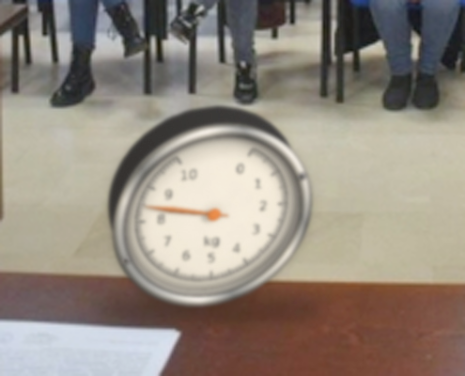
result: 8.5 kg
